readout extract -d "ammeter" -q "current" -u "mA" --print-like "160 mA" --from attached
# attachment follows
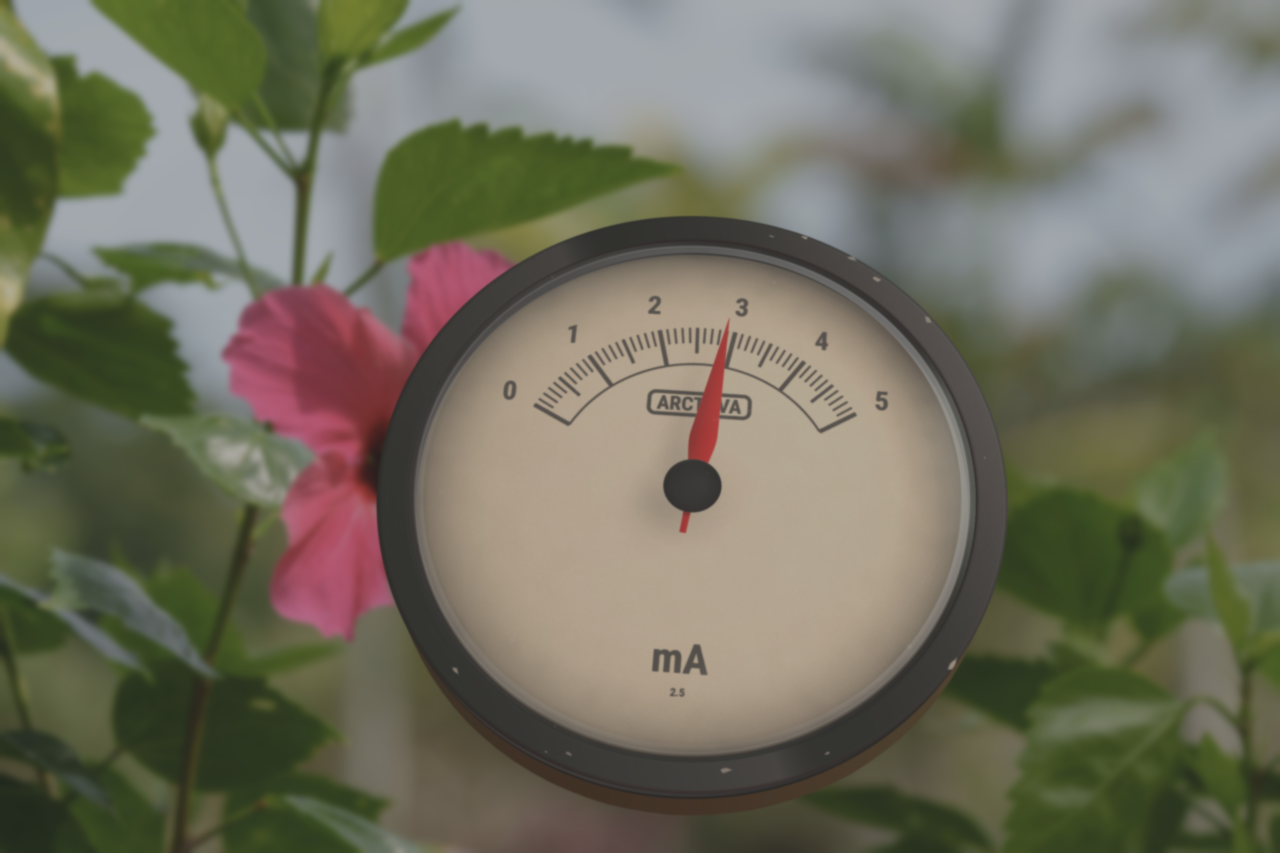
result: 2.9 mA
